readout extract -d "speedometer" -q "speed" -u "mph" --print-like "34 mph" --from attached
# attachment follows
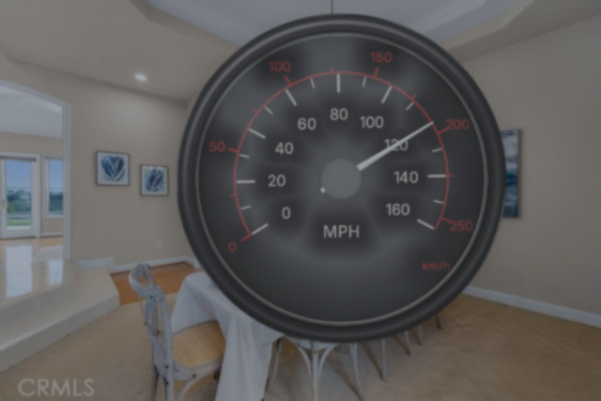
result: 120 mph
